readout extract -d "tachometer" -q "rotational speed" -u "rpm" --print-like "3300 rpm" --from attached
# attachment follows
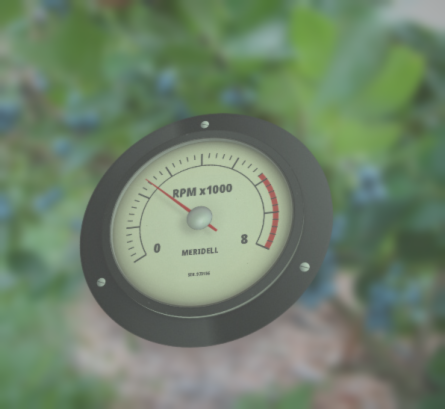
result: 2400 rpm
